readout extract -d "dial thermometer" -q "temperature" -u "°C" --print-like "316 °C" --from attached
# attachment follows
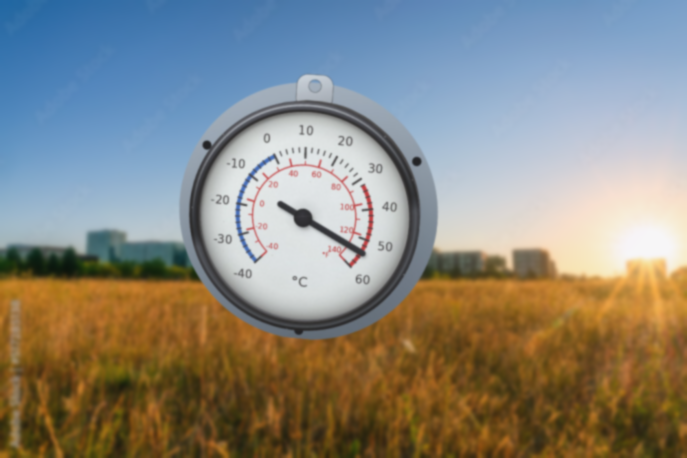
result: 54 °C
